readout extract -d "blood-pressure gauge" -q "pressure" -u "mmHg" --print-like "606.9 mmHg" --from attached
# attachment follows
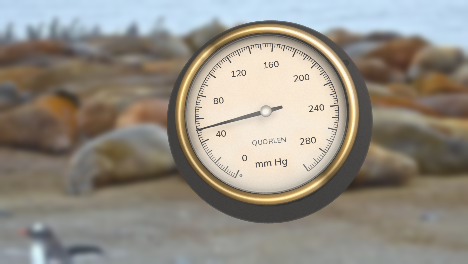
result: 50 mmHg
